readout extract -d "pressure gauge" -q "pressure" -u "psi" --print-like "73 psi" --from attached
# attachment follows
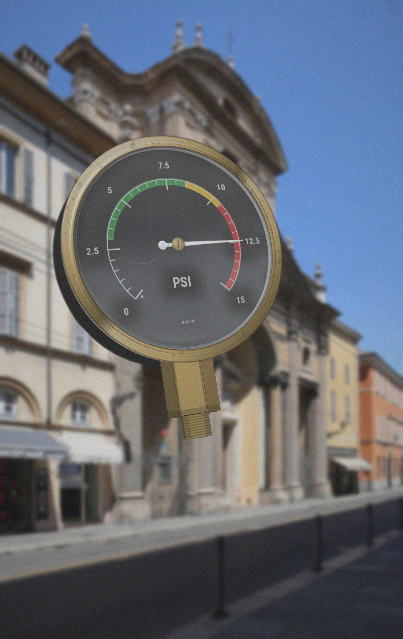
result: 12.5 psi
